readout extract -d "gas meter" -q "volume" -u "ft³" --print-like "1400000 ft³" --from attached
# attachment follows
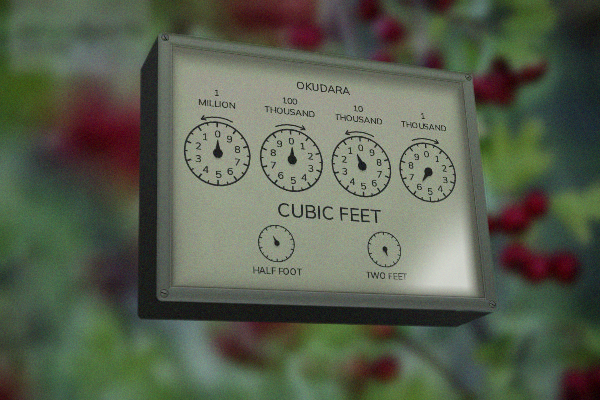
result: 600 ft³
